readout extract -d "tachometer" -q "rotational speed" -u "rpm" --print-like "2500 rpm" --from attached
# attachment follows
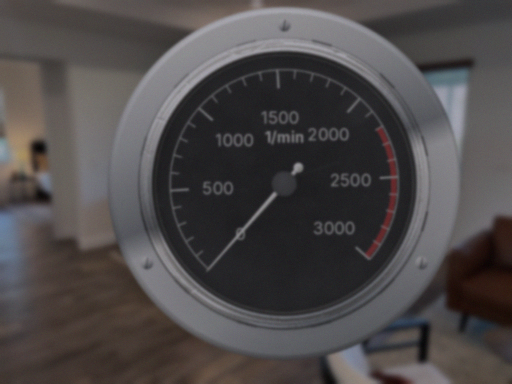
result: 0 rpm
